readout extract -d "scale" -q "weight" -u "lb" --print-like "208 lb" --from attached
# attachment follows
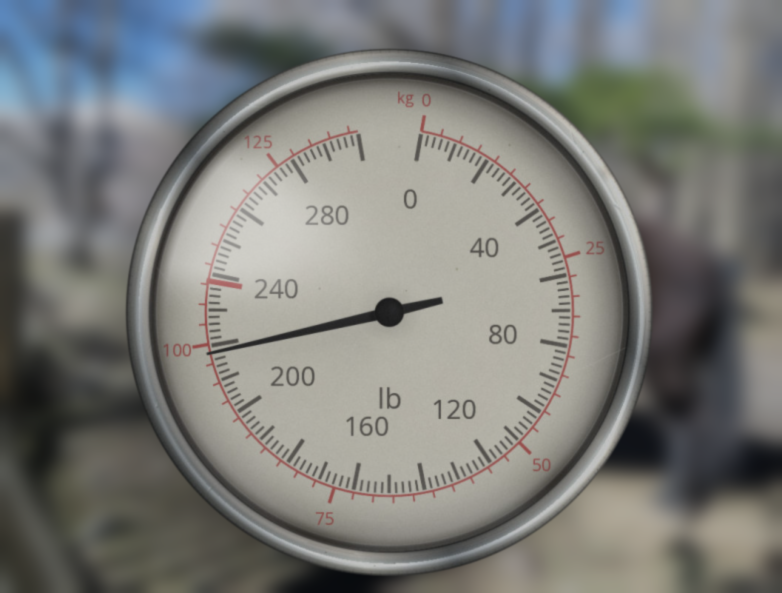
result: 218 lb
